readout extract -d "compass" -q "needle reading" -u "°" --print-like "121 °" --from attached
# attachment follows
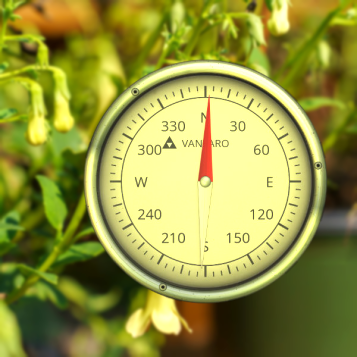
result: 2.5 °
